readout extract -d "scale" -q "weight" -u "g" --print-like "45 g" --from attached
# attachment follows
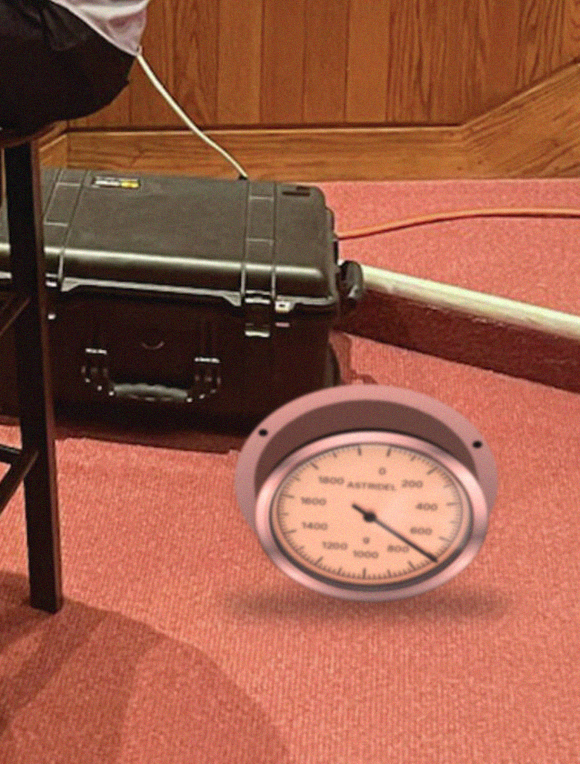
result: 700 g
